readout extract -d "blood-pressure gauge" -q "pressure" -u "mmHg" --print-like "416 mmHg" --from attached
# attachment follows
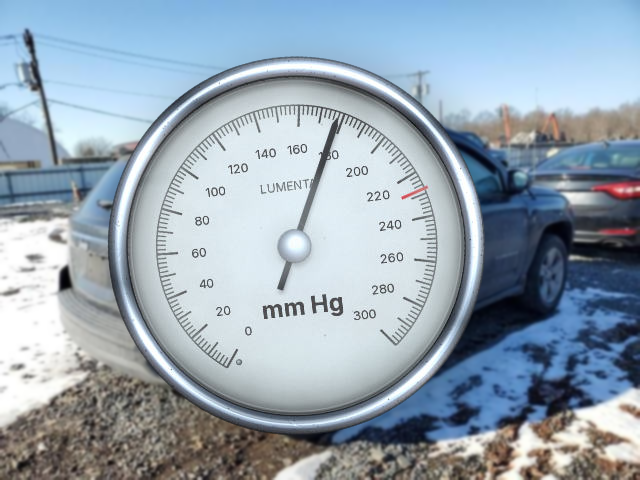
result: 178 mmHg
